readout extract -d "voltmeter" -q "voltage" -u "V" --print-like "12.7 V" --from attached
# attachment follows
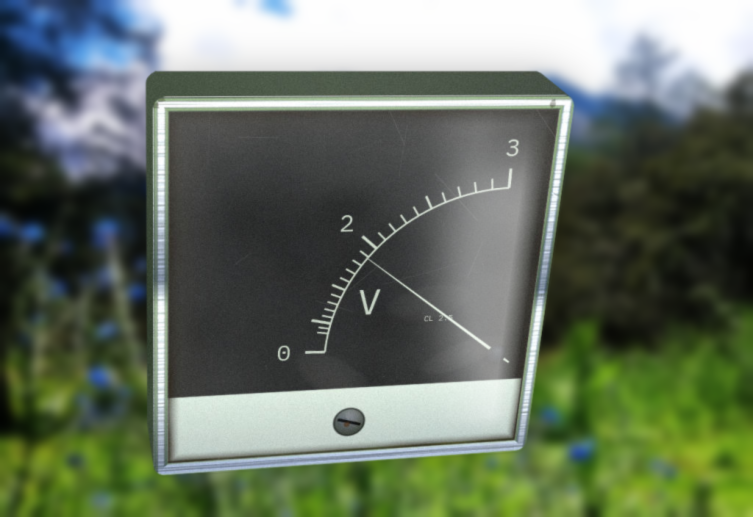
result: 1.9 V
